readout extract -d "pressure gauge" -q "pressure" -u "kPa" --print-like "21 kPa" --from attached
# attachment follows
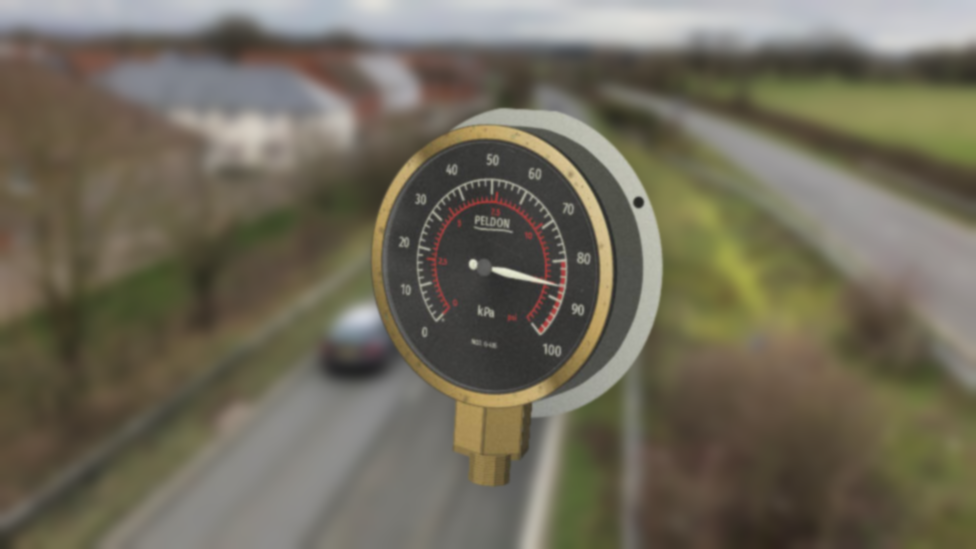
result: 86 kPa
